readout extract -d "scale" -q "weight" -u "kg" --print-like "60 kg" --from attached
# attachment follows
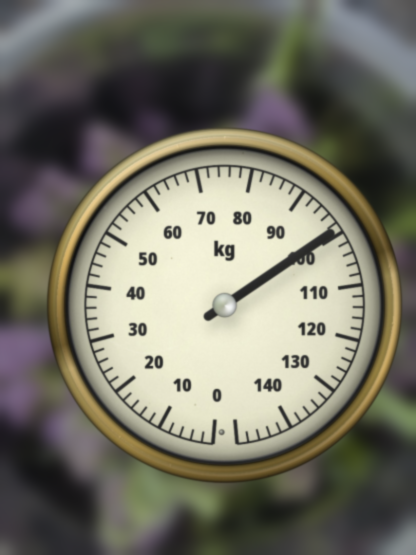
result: 99 kg
